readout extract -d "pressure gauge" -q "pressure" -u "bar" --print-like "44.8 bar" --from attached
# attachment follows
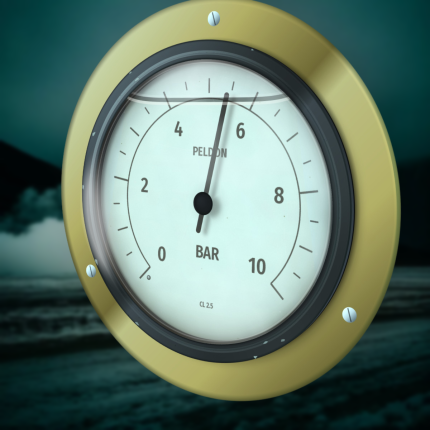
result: 5.5 bar
